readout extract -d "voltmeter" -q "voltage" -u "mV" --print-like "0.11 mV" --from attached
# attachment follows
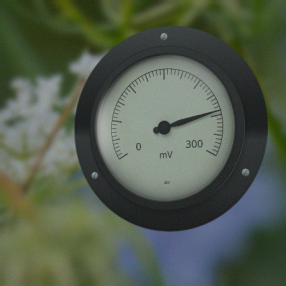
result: 245 mV
